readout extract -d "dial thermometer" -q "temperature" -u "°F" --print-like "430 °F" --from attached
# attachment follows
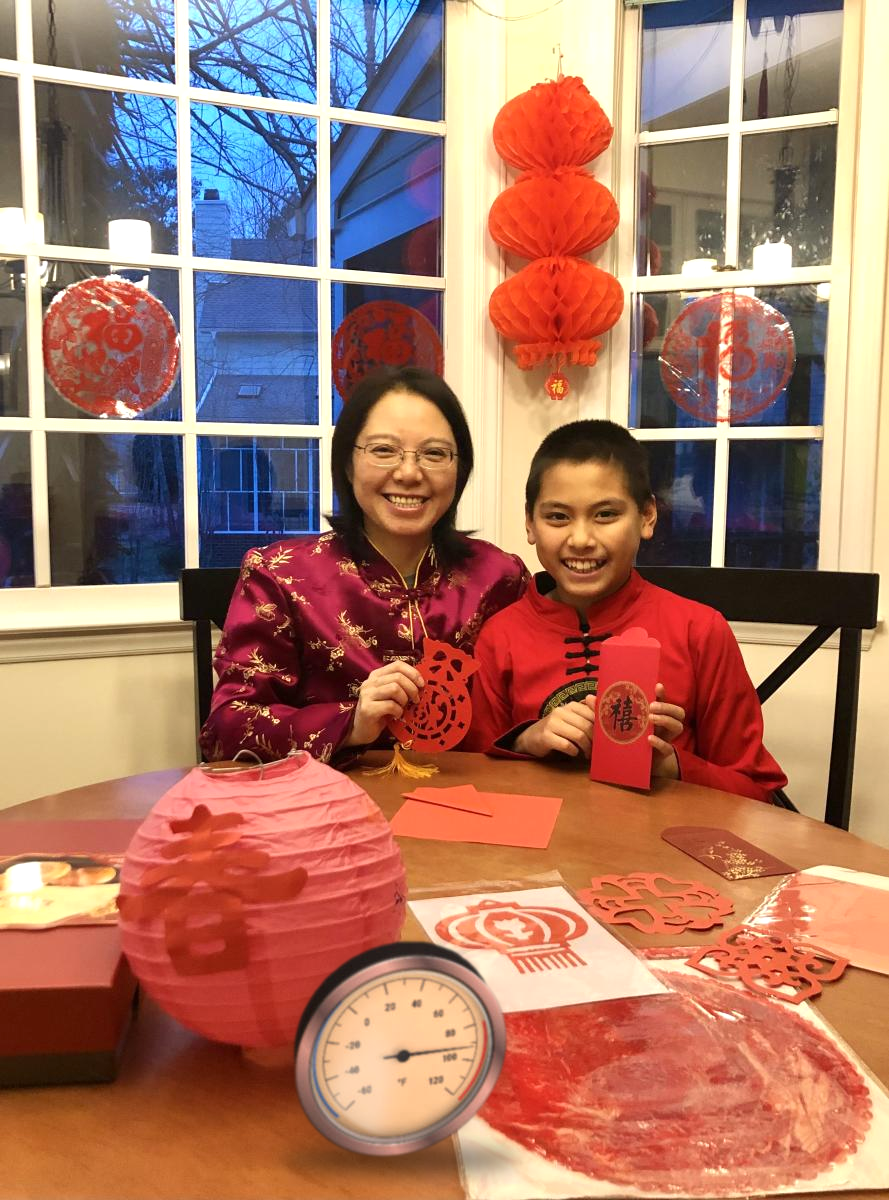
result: 90 °F
